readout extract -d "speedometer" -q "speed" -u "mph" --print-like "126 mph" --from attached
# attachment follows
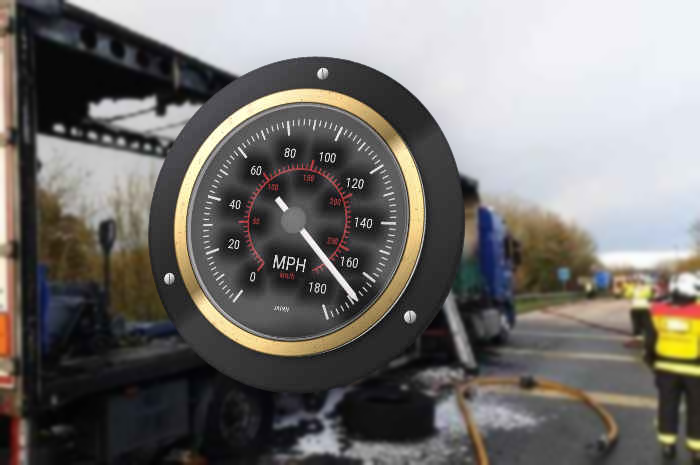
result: 168 mph
